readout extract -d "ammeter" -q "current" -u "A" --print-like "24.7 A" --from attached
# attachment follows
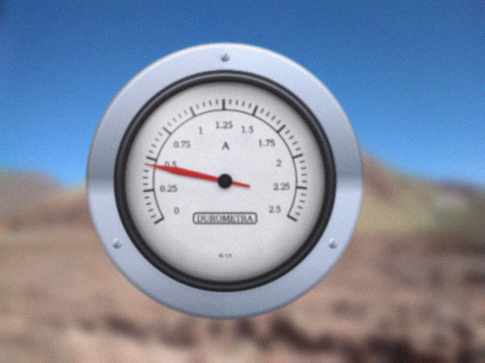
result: 0.45 A
